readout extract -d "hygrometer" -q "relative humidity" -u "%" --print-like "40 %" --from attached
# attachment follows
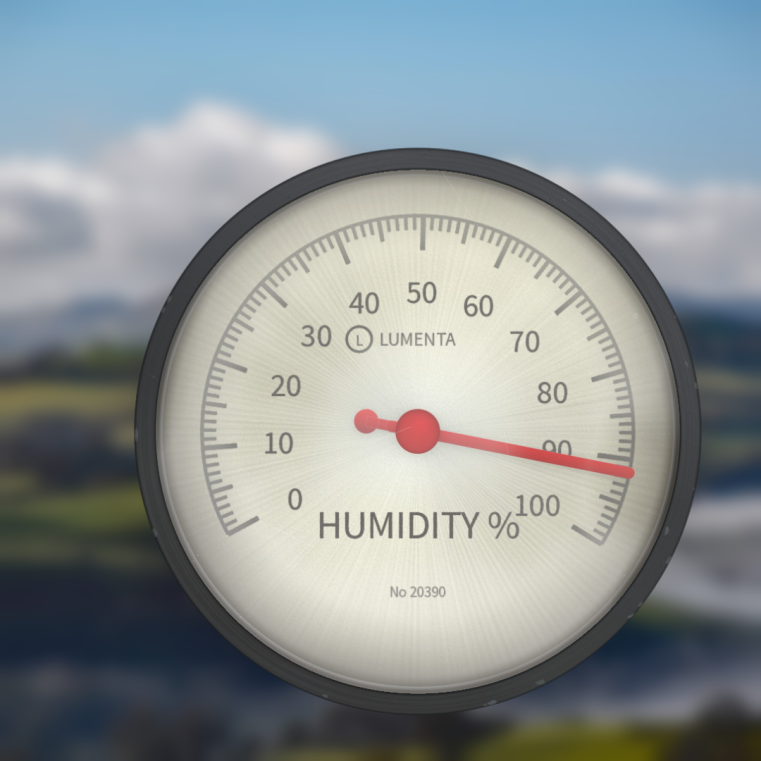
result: 91.5 %
